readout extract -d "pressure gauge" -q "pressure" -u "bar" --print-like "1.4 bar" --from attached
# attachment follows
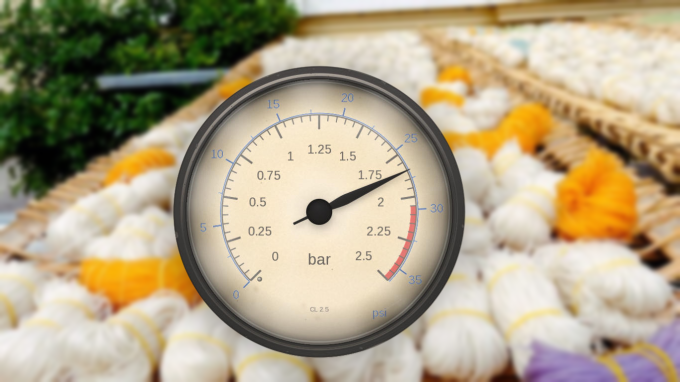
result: 1.85 bar
